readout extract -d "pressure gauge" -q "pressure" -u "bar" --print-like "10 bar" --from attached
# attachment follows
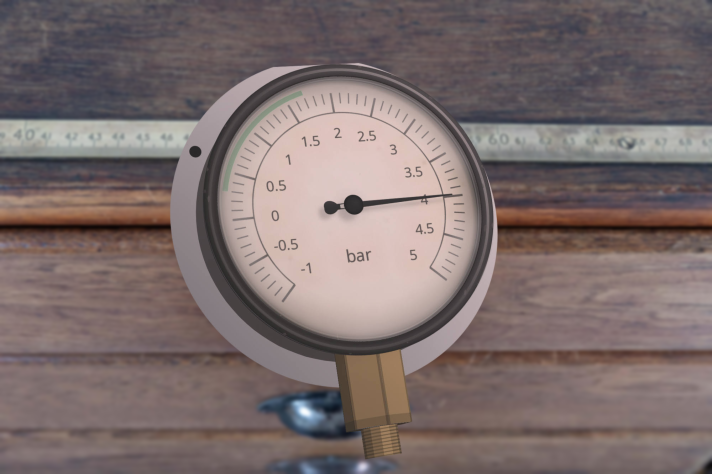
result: 4 bar
